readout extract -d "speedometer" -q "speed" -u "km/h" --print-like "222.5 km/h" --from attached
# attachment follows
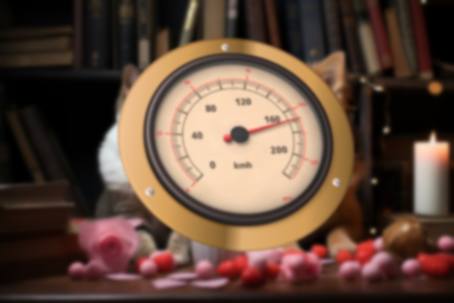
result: 170 km/h
